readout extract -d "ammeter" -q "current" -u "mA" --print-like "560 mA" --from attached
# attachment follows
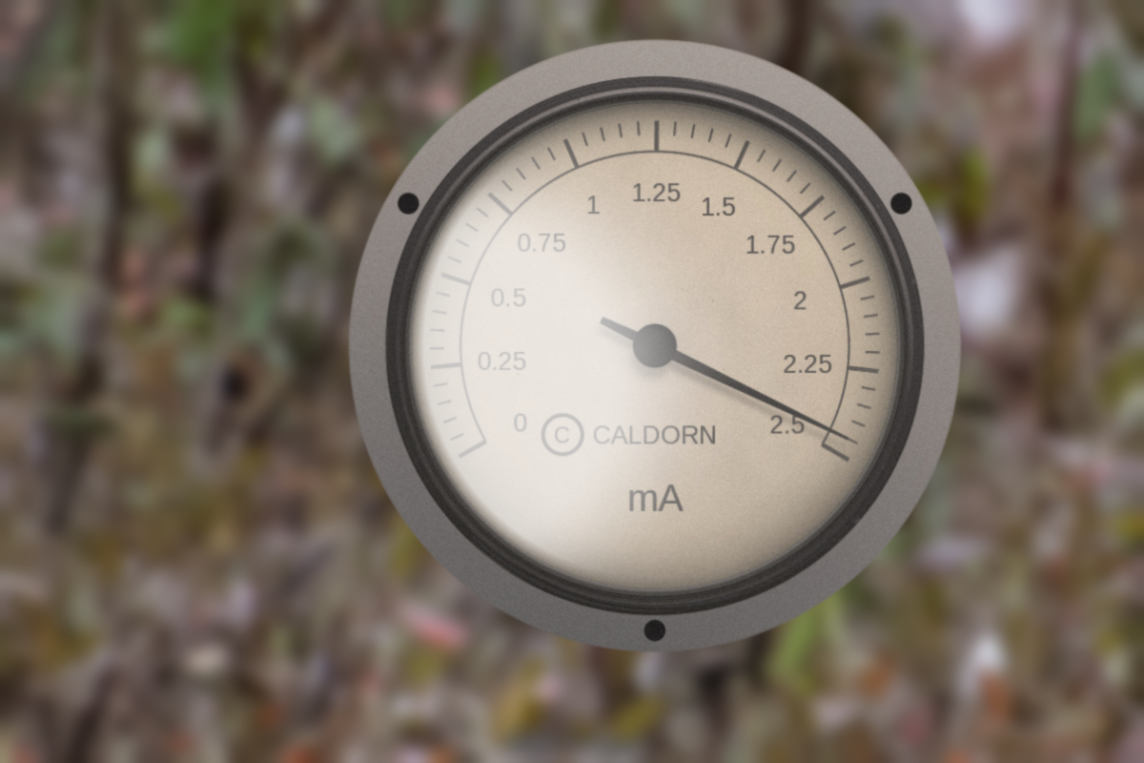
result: 2.45 mA
